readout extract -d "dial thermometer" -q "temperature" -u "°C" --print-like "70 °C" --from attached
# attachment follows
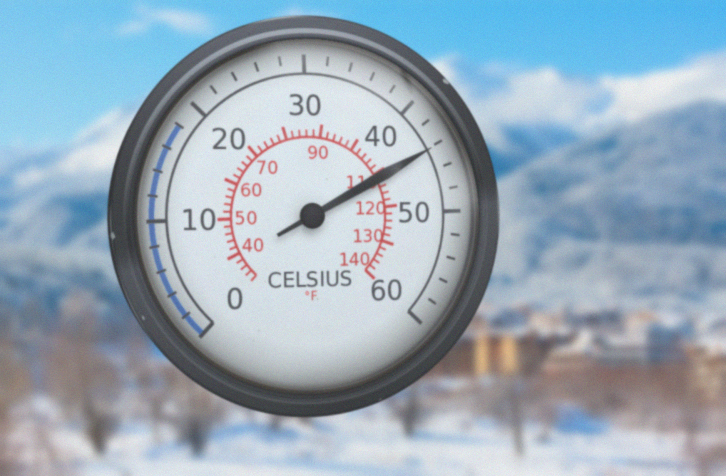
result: 44 °C
